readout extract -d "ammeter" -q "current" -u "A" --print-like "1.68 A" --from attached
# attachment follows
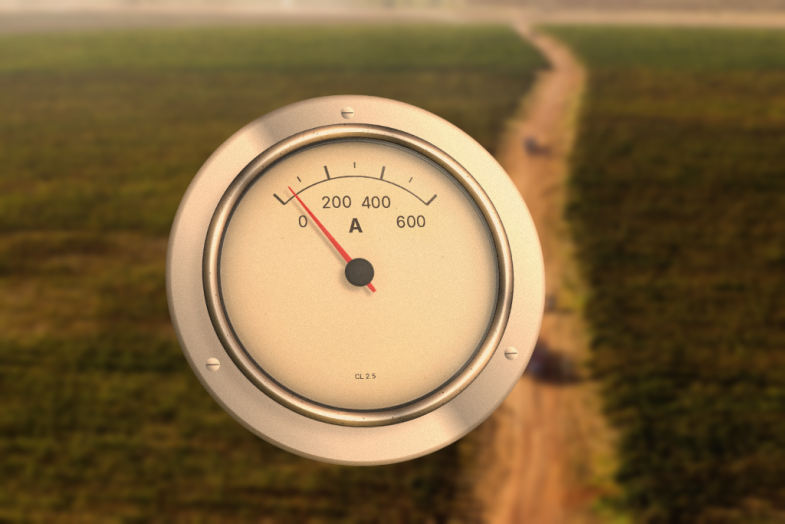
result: 50 A
